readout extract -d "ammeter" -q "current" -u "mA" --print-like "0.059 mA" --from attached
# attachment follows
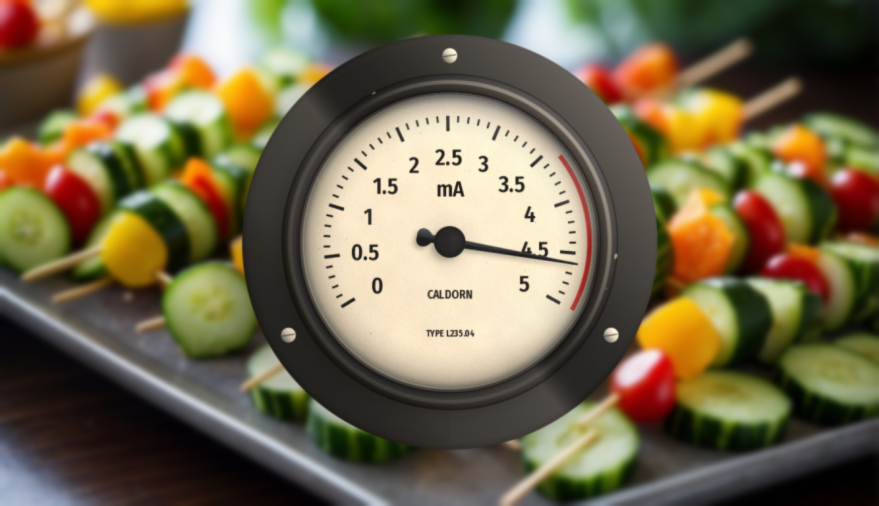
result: 4.6 mA
